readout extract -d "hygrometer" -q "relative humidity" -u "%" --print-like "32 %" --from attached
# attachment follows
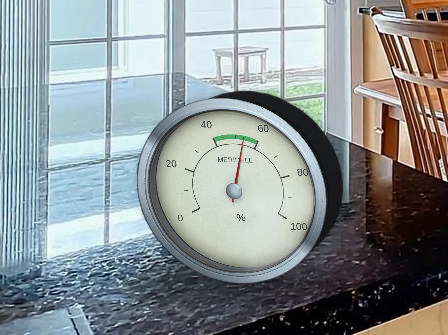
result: 55 %
